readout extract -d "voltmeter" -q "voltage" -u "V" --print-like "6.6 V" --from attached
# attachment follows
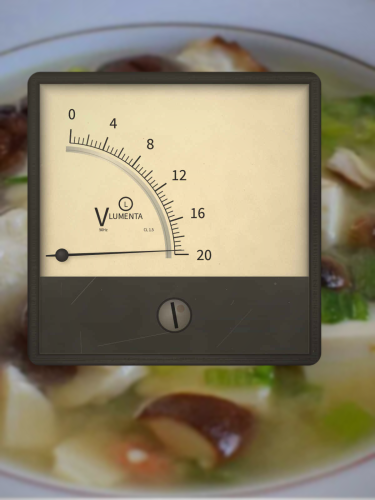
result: 19.5 V
